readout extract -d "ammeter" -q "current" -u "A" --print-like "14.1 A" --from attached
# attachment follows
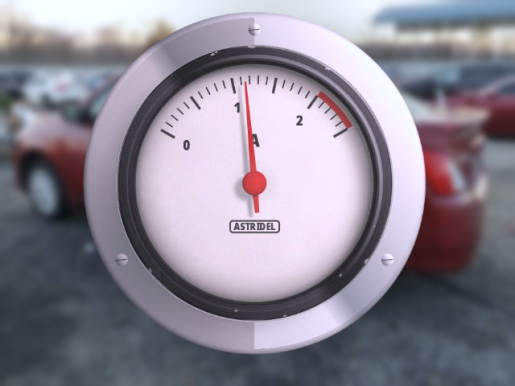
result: 1.15 A
